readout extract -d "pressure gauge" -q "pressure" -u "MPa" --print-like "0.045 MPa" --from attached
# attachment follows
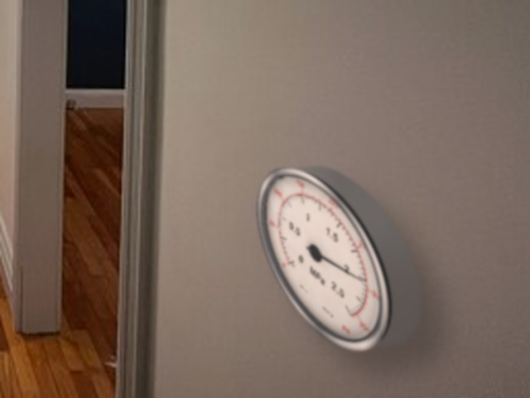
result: 2 MPa
